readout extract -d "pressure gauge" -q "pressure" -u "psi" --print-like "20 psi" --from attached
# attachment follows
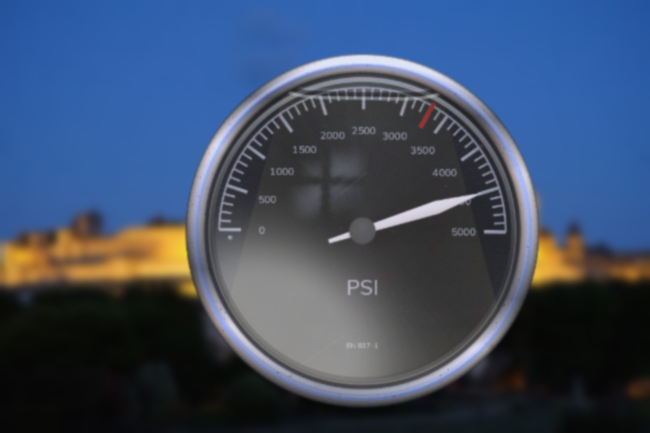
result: 4500 psi
